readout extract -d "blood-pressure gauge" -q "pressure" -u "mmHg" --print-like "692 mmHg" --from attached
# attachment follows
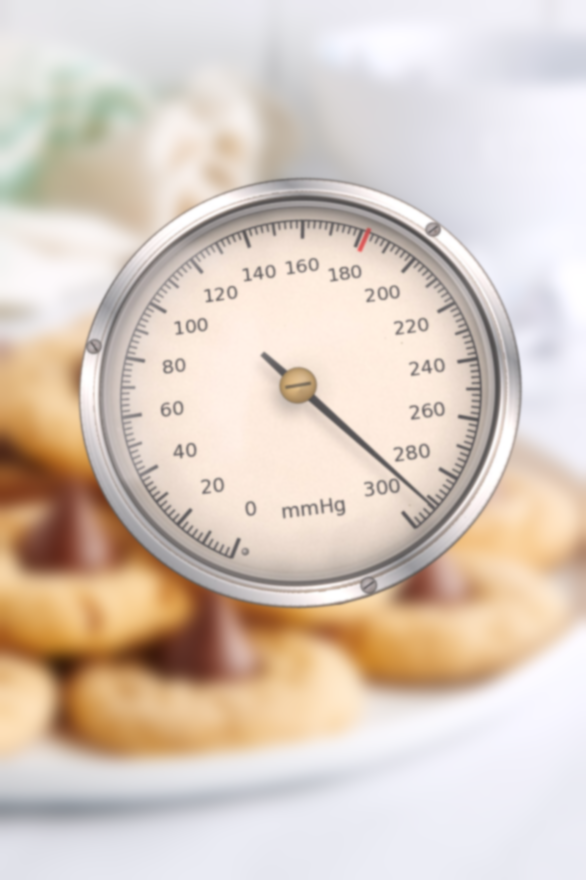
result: 292 mmHg
